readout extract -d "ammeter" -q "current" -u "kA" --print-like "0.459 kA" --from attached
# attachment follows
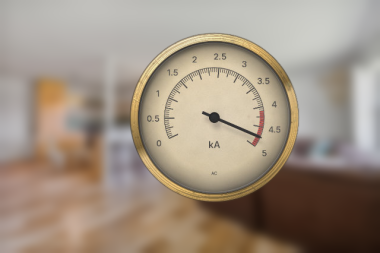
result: 4.75 kA
